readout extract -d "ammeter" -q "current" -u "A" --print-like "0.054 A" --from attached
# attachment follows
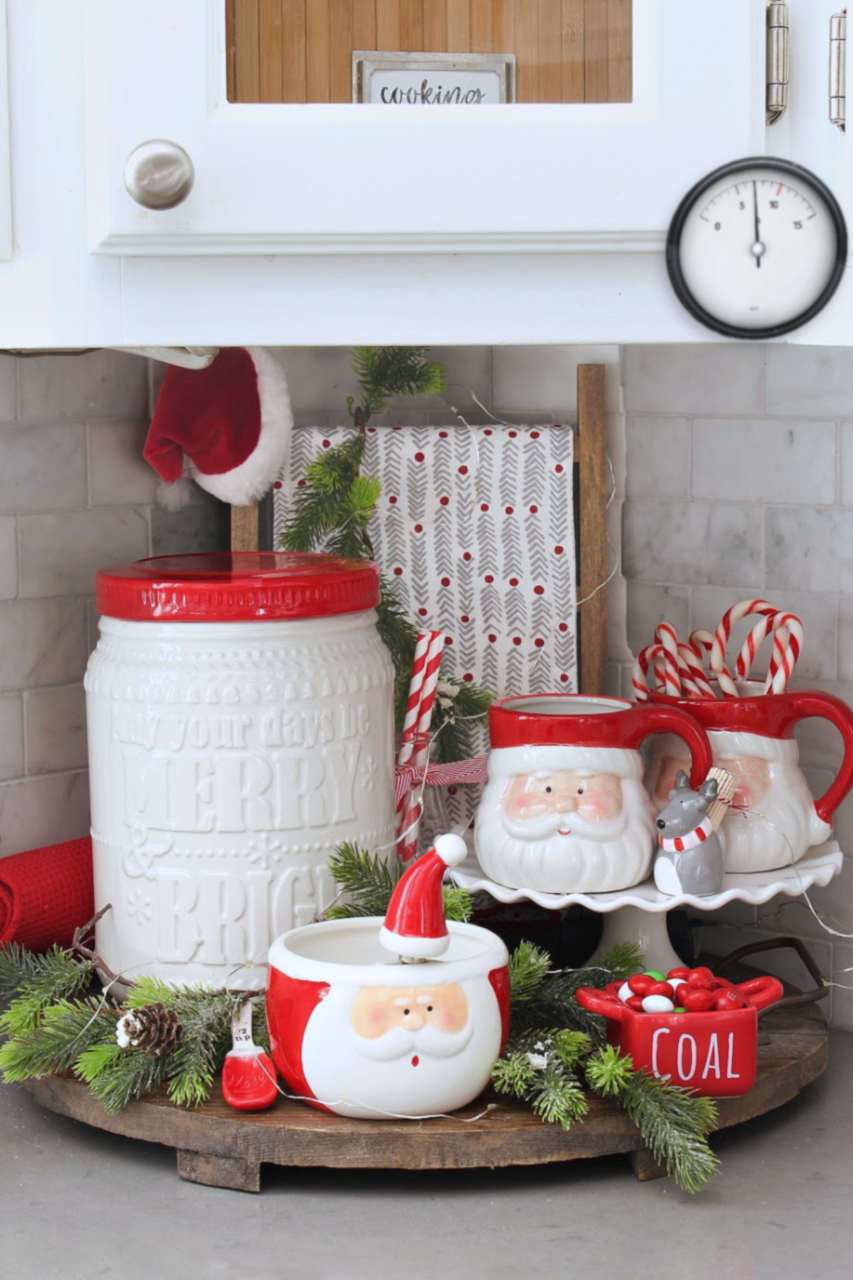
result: 7 A
